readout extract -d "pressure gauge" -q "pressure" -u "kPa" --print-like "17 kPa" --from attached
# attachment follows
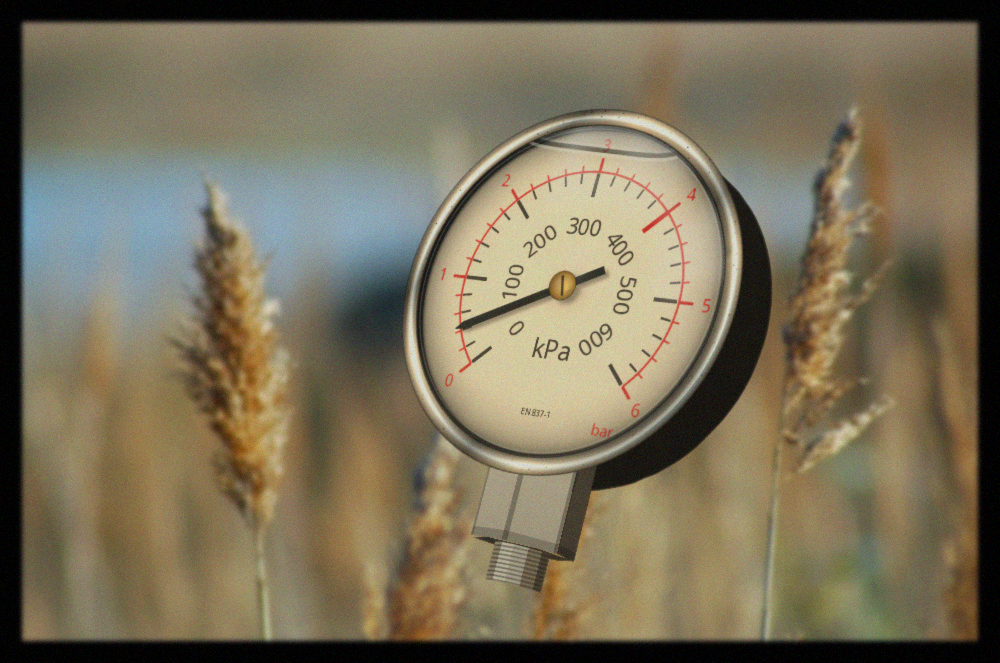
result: 40 kPa
